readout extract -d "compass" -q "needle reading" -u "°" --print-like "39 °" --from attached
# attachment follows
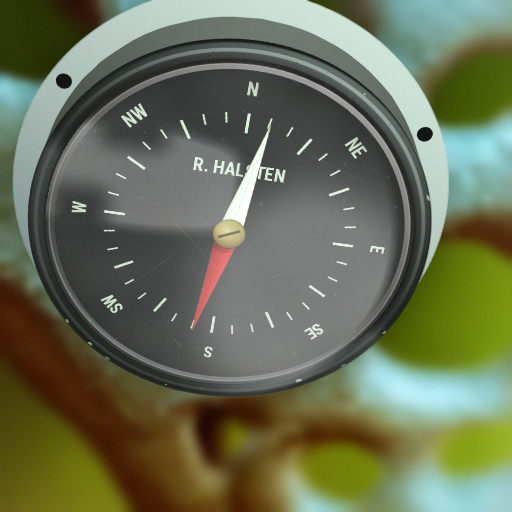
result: 190 °
